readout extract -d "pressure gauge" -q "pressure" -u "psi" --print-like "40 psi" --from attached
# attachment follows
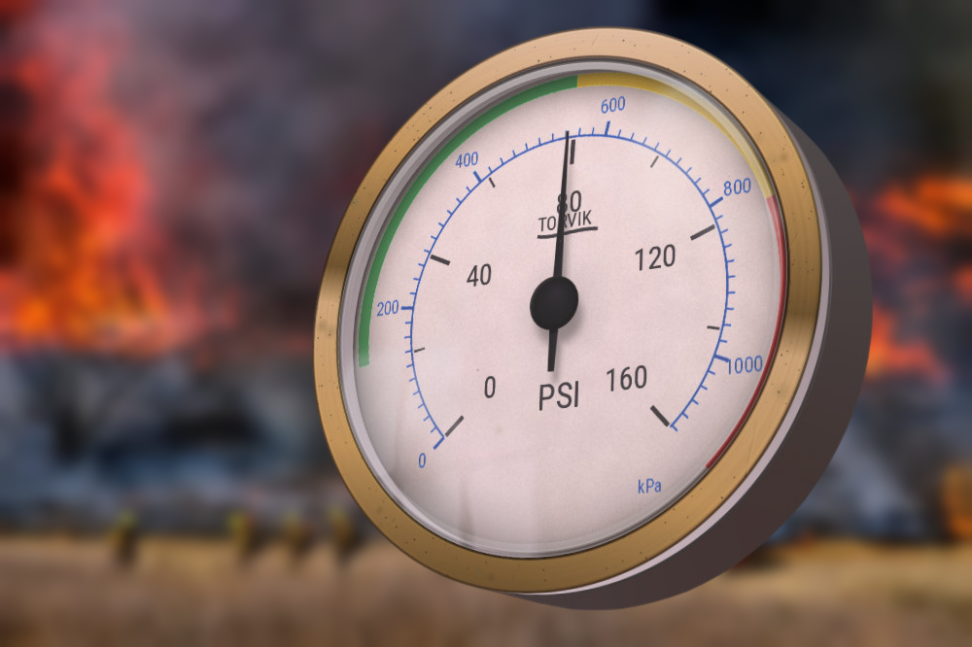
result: 80 psi
